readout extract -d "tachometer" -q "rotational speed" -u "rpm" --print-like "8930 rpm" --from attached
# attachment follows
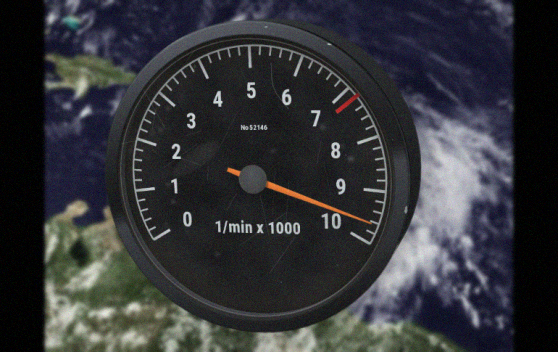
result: 9600 rpm
